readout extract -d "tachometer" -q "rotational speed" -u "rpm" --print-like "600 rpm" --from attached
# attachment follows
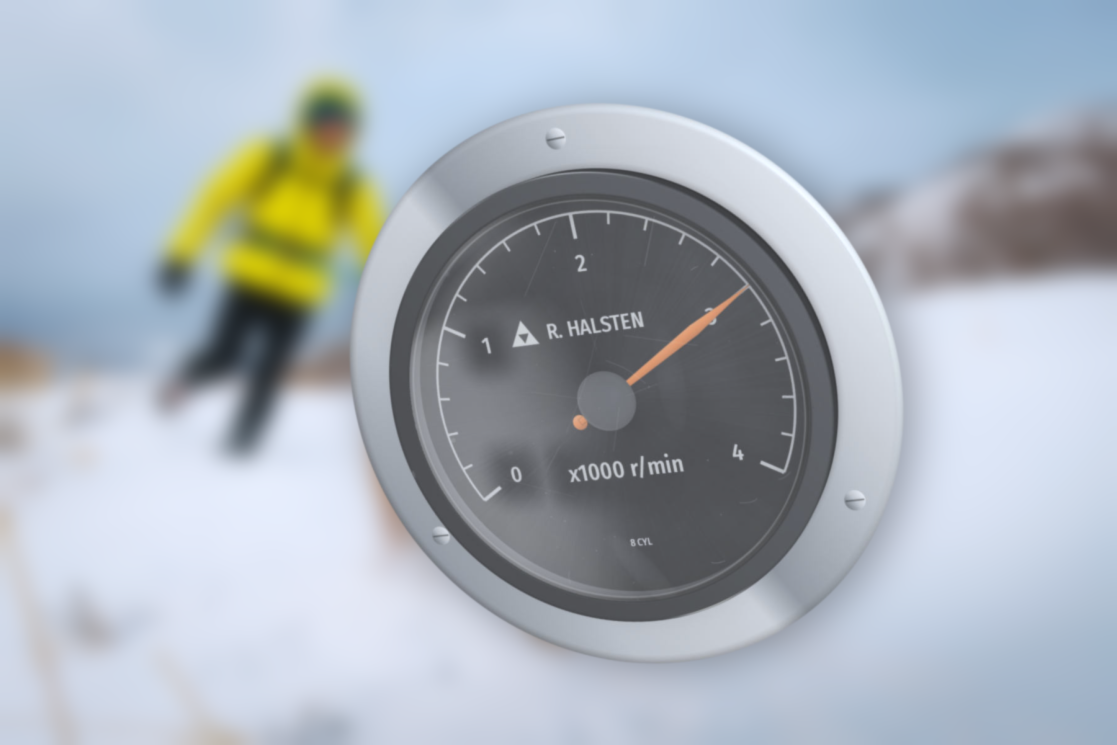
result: 3000 rpm
